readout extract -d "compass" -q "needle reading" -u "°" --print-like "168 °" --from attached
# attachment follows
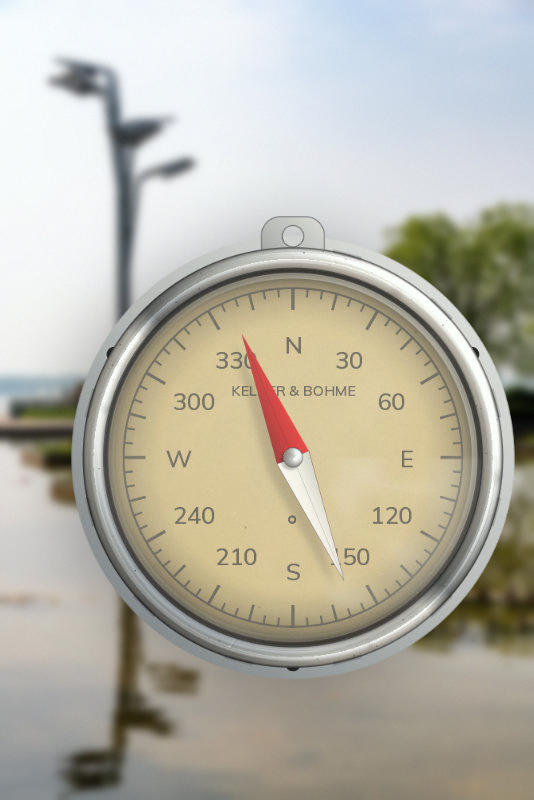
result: 337.5 °
